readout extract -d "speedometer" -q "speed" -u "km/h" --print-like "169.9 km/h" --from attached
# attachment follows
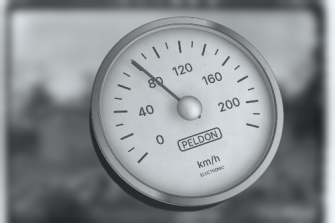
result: 80 km/h
